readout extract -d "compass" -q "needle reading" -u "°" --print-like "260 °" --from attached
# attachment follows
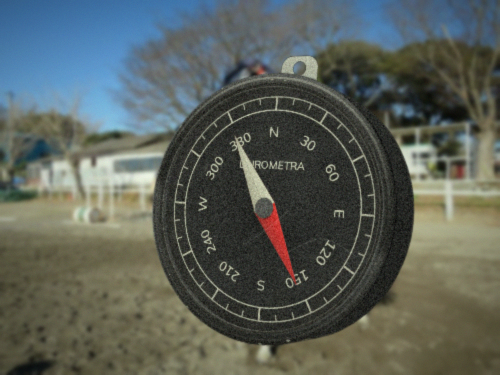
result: 150 °
